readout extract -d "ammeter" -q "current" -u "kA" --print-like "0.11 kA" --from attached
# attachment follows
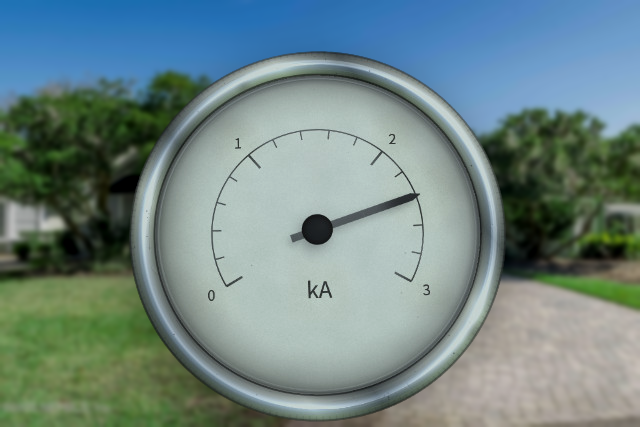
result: 2.4 kA
